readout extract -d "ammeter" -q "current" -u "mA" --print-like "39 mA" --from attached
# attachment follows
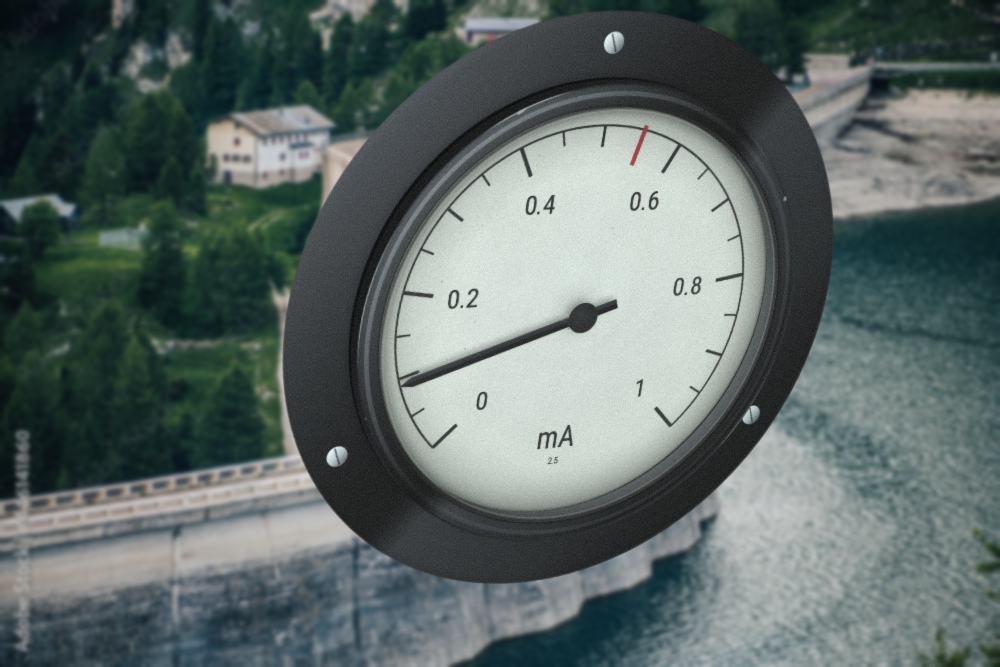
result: 0.1 mA
